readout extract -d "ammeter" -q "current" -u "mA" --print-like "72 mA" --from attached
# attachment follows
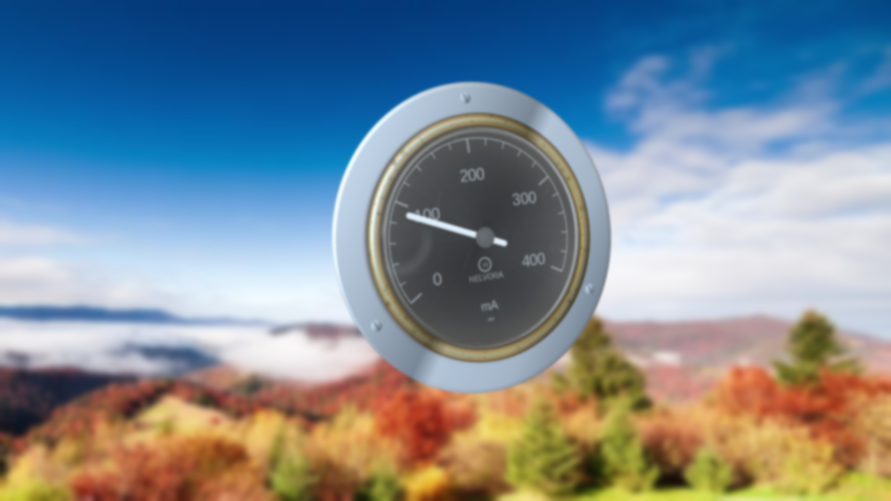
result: 90 mA
